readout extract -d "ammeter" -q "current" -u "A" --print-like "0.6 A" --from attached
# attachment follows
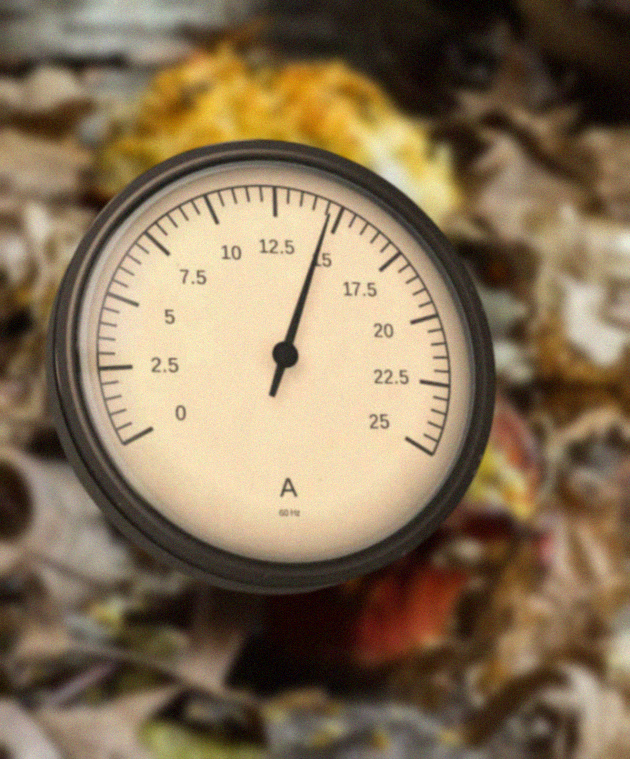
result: 14.5 A
